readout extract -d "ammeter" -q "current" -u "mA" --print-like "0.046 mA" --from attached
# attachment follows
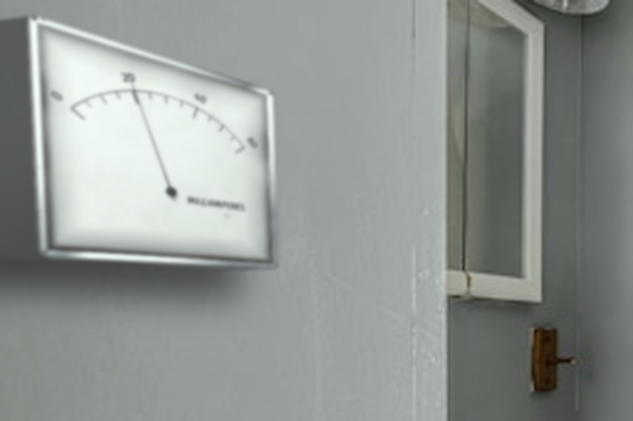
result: 20 mA
